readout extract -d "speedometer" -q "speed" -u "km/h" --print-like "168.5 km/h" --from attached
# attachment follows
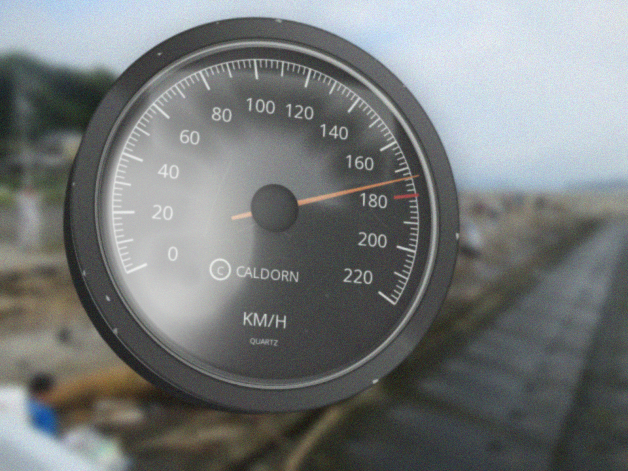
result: 174 km/h
